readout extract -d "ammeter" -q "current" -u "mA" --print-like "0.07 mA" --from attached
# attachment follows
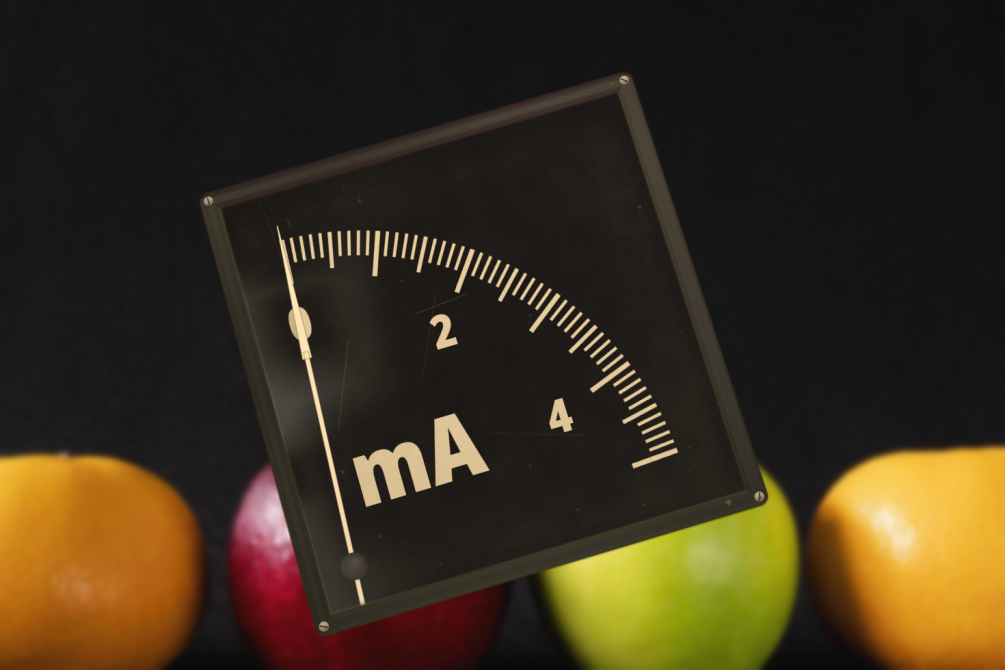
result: 0 mA
